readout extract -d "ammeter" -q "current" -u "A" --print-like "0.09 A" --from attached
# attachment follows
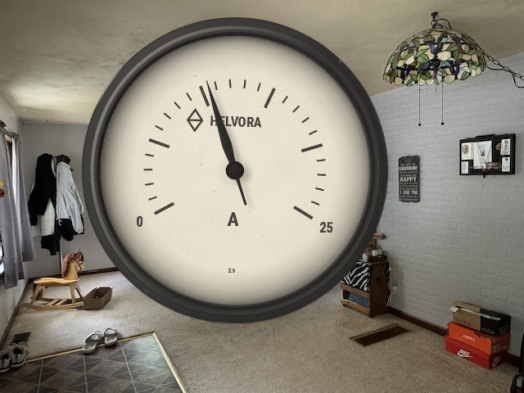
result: 10.5 A
